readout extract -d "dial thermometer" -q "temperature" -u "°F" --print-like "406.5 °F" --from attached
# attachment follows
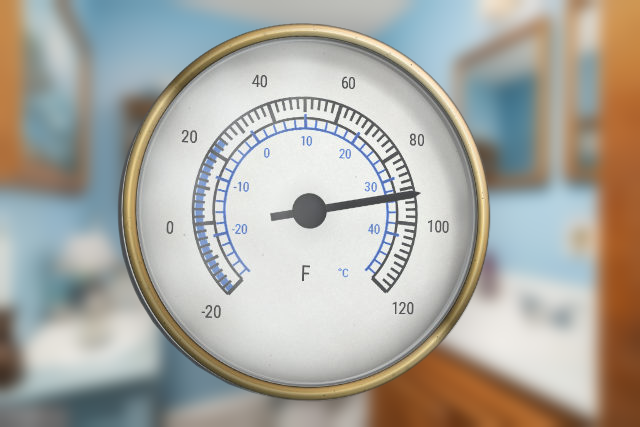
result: 92 °F
